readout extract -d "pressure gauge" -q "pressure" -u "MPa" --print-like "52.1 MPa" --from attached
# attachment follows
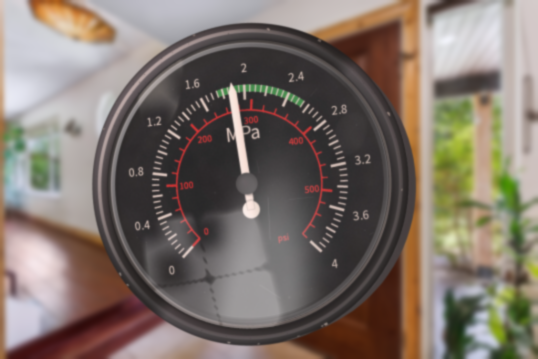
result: 1.9 MPa
